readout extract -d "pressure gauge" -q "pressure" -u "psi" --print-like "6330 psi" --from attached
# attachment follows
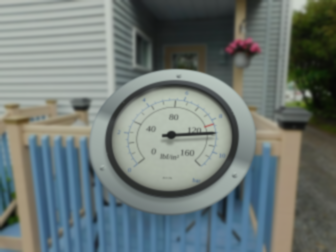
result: 130 psi
